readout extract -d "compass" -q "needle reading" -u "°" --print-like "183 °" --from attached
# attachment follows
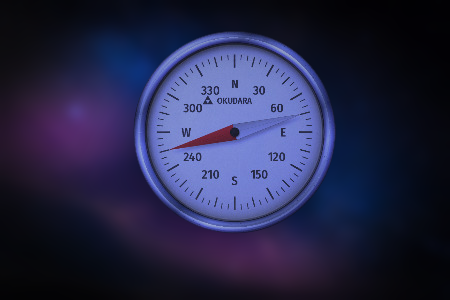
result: 255 °
